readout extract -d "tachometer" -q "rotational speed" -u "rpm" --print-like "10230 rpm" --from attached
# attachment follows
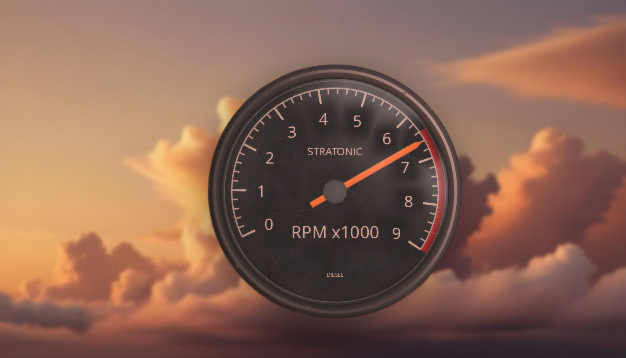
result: 6600 rpm
